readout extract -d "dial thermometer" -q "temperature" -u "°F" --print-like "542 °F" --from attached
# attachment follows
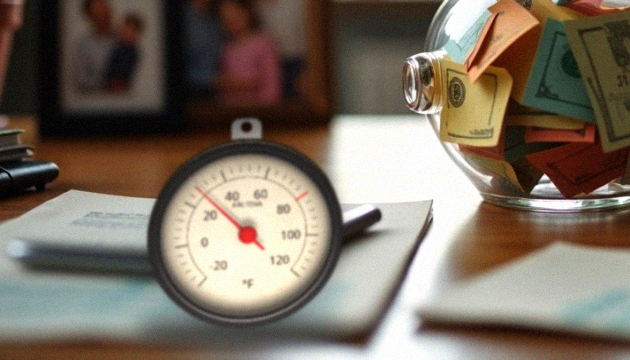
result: 28 °F
